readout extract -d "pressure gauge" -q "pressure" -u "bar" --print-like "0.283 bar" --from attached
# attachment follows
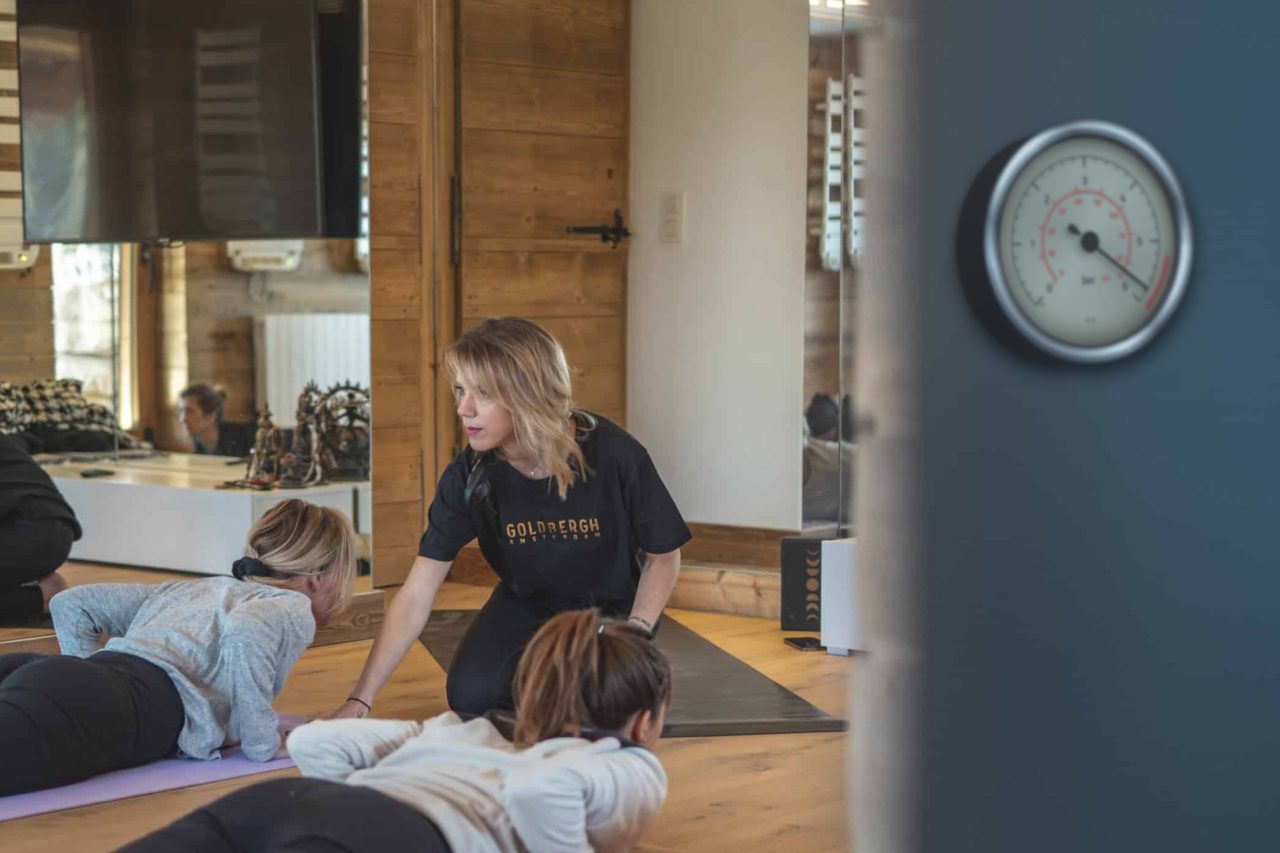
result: 5.8 bar
